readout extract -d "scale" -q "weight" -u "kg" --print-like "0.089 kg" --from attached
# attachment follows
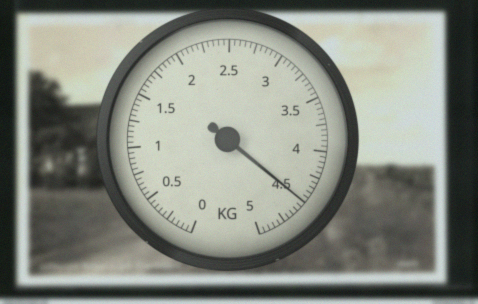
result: 4.5 kg
